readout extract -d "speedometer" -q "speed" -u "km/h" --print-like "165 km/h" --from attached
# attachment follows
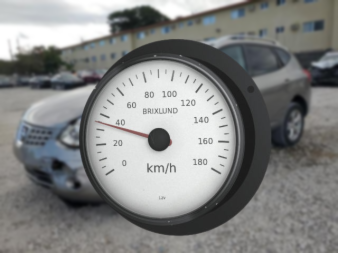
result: 35 km/h
